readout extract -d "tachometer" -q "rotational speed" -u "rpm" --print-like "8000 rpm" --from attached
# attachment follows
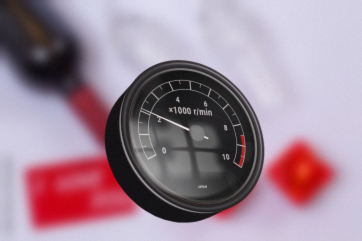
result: 2000 rpm
